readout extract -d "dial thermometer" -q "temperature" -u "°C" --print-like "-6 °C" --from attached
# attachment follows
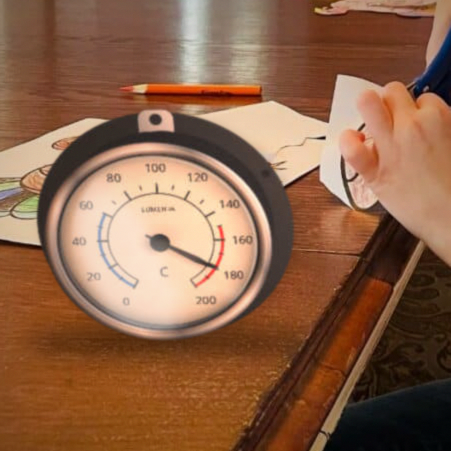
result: 180 °C
